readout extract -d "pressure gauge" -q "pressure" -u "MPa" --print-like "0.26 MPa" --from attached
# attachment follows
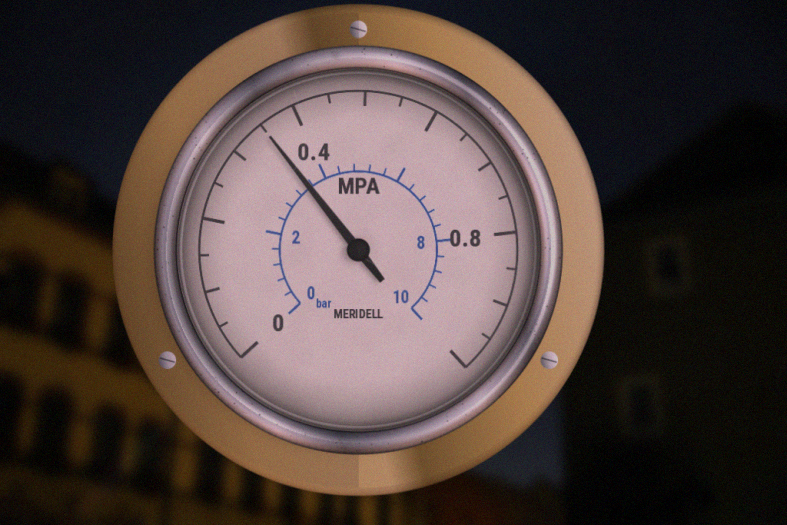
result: 0.35 MPa
